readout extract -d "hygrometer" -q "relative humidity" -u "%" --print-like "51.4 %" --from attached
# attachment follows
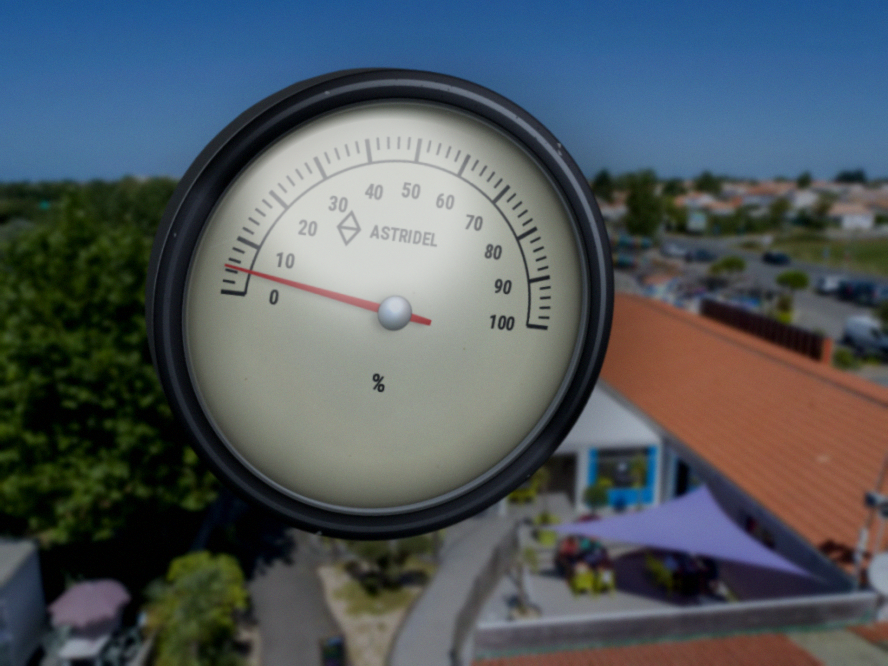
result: 5 %
